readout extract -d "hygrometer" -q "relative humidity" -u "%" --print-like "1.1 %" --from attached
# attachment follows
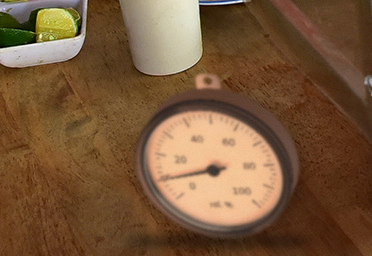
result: 10 %
